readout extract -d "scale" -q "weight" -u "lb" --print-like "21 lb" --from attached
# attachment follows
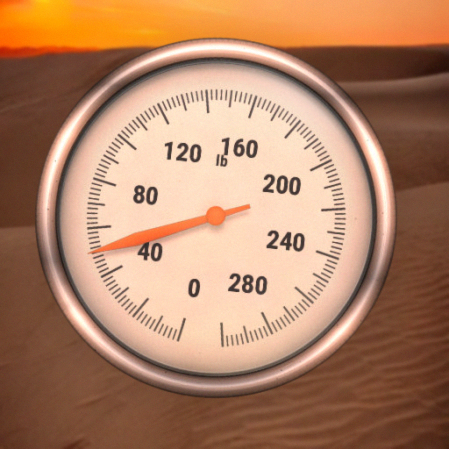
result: 50 lb
